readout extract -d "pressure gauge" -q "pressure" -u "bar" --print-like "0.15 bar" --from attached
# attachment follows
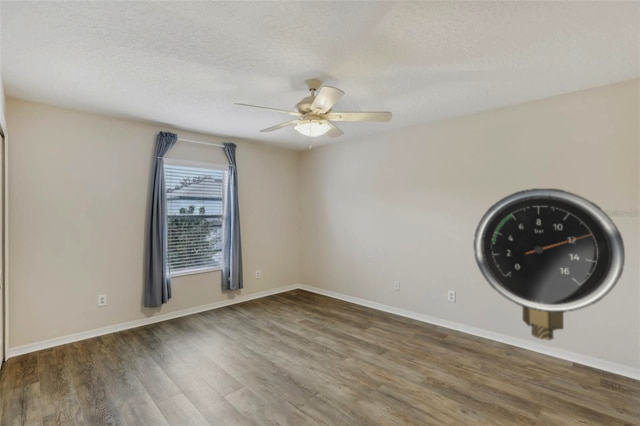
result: 12 bar
